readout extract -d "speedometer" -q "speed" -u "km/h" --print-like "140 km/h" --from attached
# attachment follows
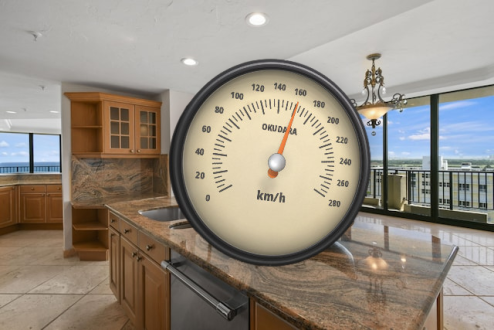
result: 160 km/h
